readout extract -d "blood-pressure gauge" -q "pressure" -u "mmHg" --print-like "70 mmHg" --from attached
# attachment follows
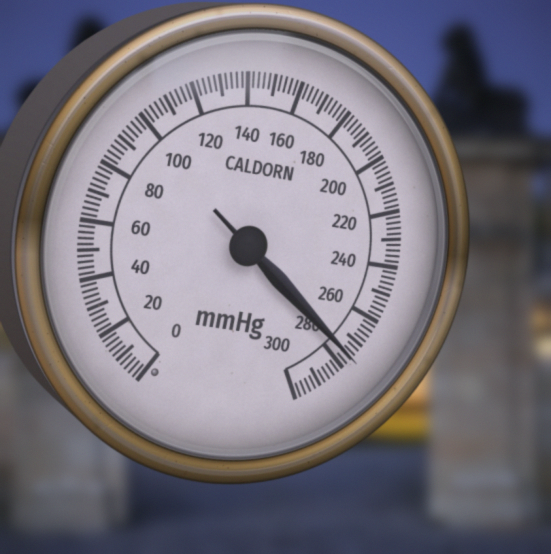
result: 276 mmHg
